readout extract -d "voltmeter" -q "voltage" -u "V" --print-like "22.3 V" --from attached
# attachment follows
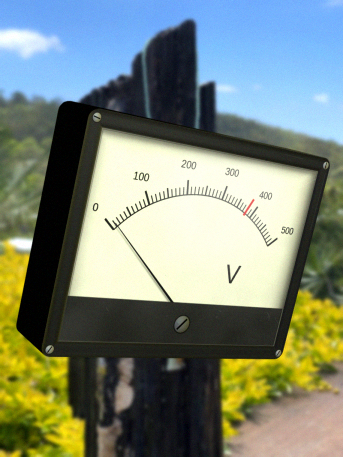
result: 10 V
